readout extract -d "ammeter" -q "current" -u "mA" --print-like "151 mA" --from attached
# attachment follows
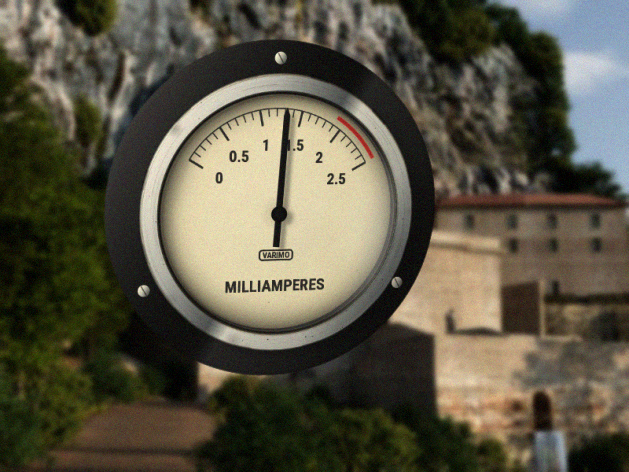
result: 1.3 mA
